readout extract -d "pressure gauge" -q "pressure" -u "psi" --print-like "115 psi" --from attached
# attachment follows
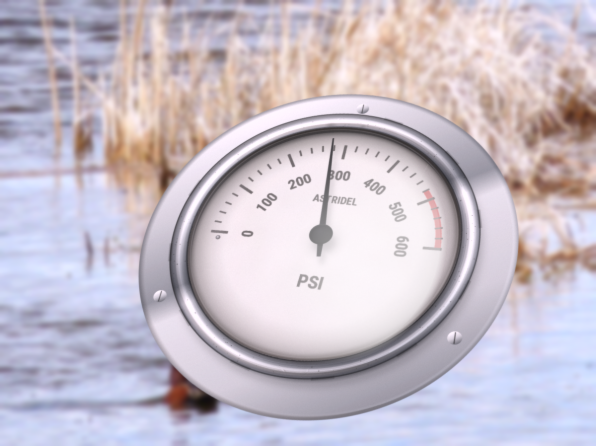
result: 280 psi
